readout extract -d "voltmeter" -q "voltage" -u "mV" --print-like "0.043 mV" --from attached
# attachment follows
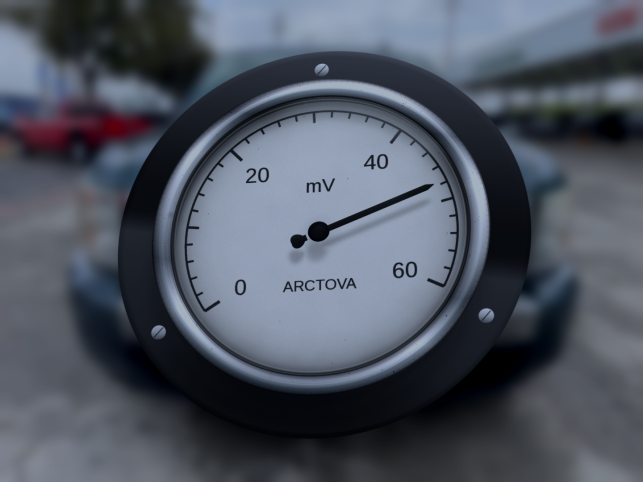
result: 48 mV
